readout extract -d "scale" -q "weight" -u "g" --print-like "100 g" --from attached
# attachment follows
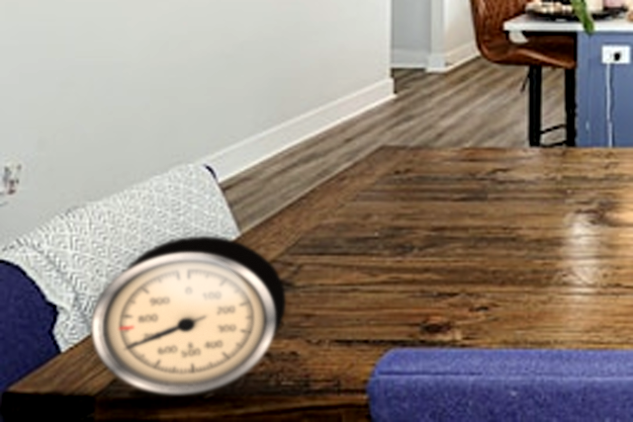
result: 700 g
